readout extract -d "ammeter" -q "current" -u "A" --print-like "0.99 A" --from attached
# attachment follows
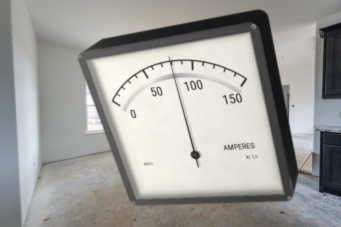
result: 80 A
